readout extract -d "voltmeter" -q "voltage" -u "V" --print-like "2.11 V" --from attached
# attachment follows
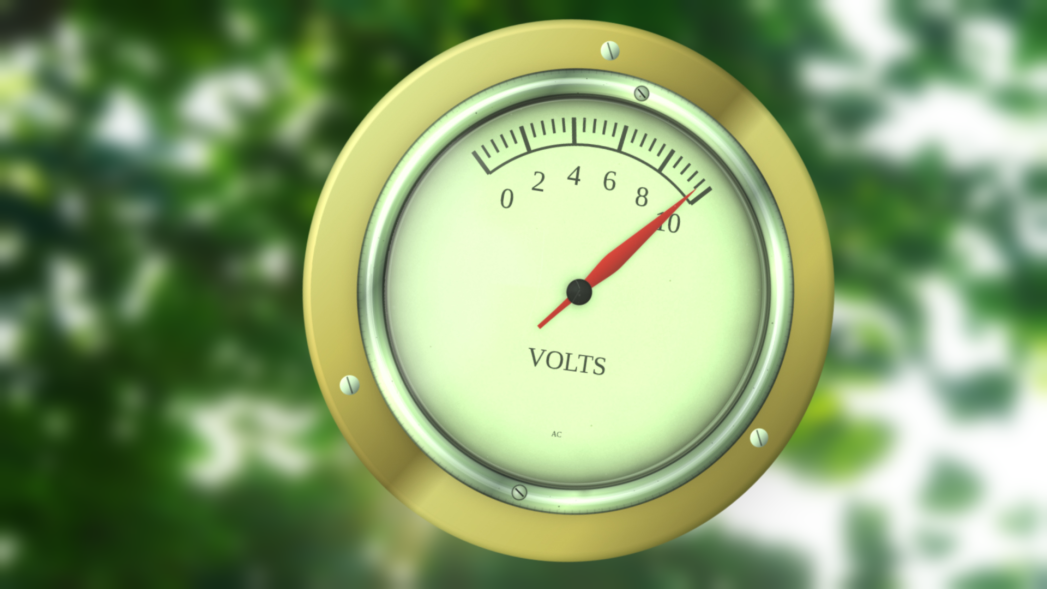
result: 9.6 V
